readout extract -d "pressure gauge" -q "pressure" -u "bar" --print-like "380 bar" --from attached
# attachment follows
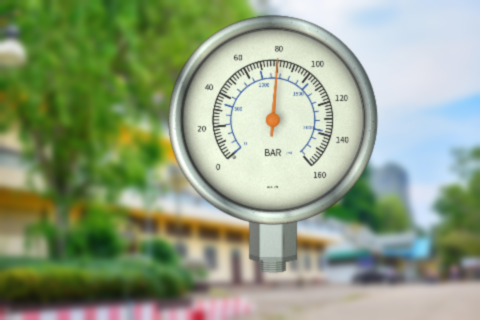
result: 80 bar
